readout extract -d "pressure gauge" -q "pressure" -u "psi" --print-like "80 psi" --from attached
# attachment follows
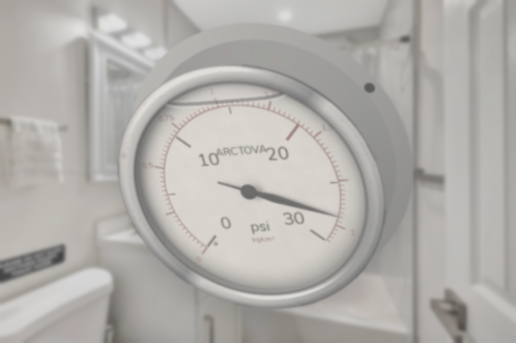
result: 27.5 psi
